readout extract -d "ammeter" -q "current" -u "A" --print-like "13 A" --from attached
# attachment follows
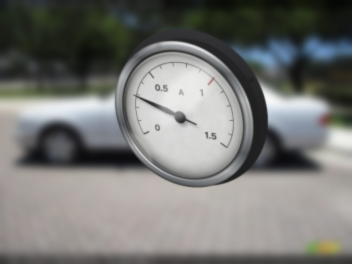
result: 0.3 A
